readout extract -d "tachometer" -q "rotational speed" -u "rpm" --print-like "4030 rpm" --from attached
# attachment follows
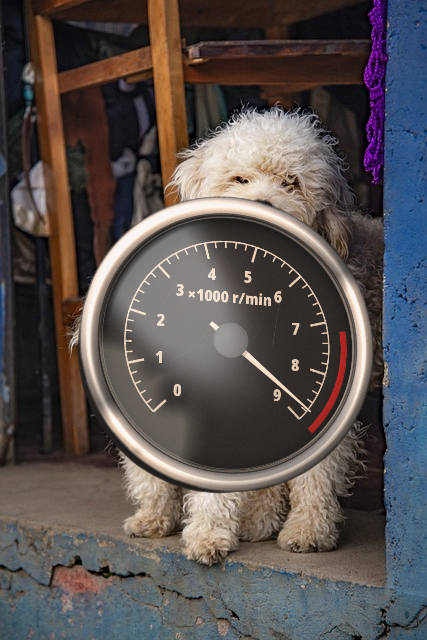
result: 8800 rpm
